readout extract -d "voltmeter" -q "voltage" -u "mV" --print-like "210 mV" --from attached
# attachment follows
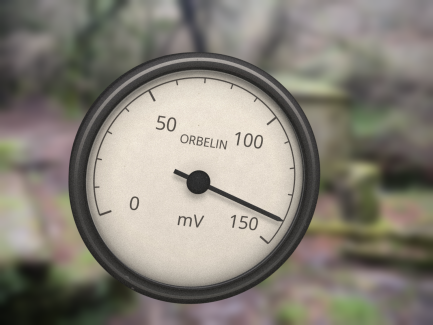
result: 140 mV
